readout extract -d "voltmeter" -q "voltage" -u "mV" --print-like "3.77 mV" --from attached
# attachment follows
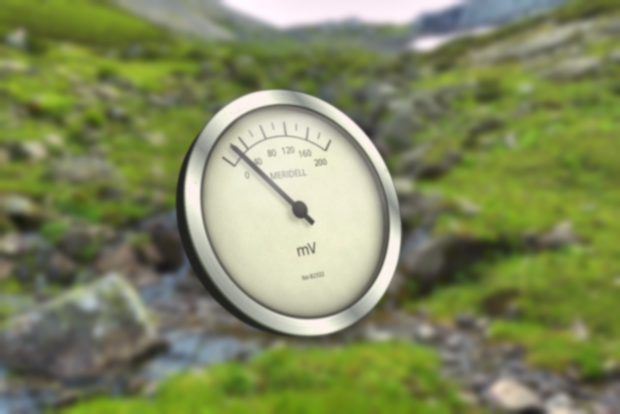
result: 20 mV
